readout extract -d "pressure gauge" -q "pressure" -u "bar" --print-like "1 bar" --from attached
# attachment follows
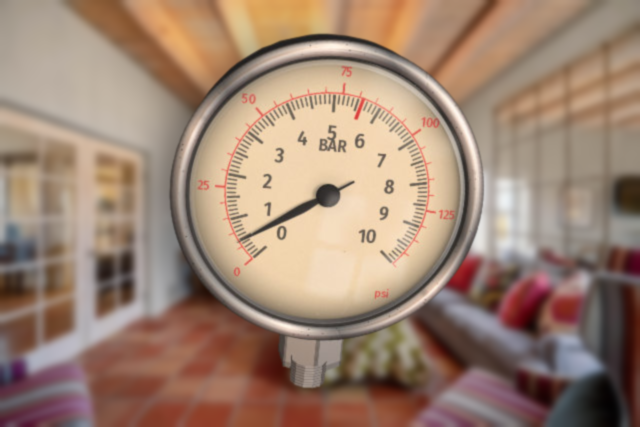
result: 0.5 bar
